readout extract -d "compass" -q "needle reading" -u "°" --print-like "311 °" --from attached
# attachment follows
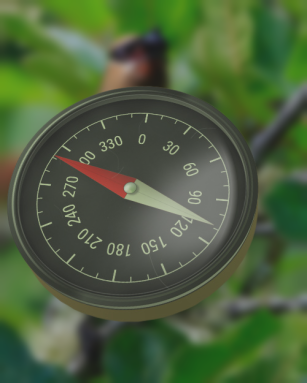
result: 290 °
